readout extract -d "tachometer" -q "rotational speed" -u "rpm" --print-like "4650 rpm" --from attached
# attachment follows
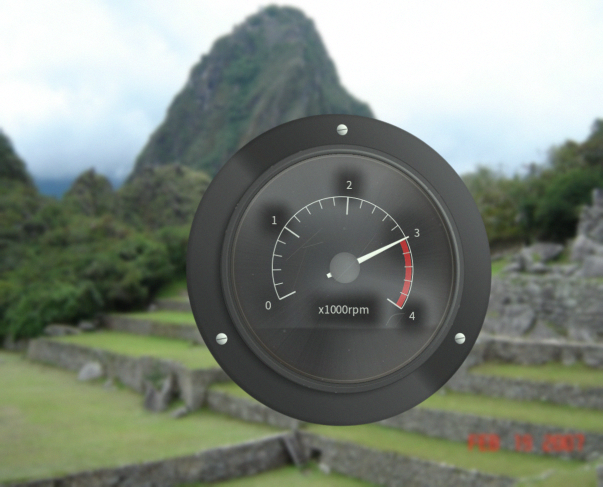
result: 3000 rpm
